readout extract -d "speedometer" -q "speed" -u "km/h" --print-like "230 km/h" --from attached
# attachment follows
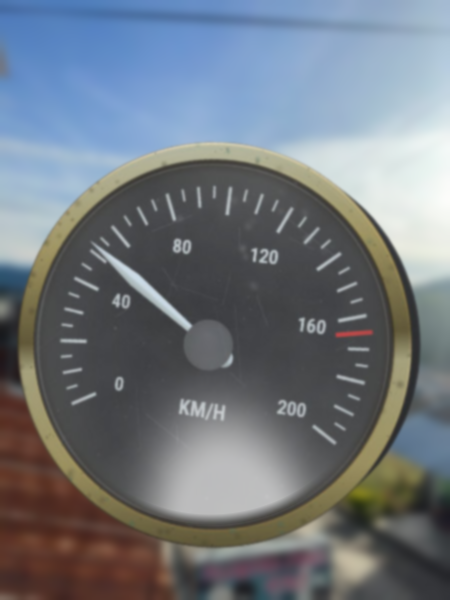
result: 52.5 km/h
